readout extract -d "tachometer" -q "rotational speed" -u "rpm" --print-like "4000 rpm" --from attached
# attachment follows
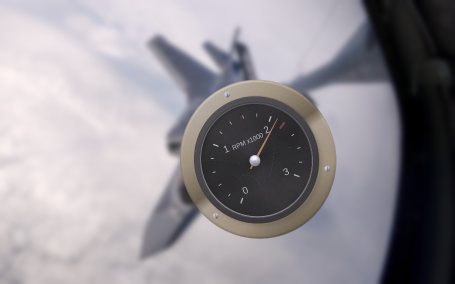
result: 2100 rpm
